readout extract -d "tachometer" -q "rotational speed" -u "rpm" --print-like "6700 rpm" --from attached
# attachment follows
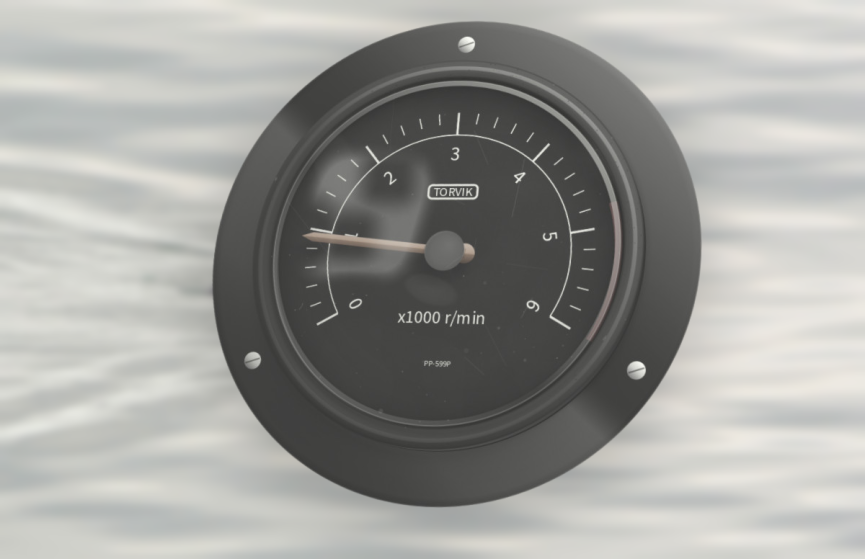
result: 900 rpm
